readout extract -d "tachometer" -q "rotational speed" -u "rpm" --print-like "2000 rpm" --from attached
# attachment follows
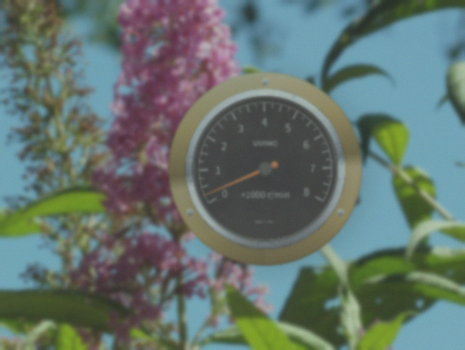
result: 250 rpm
